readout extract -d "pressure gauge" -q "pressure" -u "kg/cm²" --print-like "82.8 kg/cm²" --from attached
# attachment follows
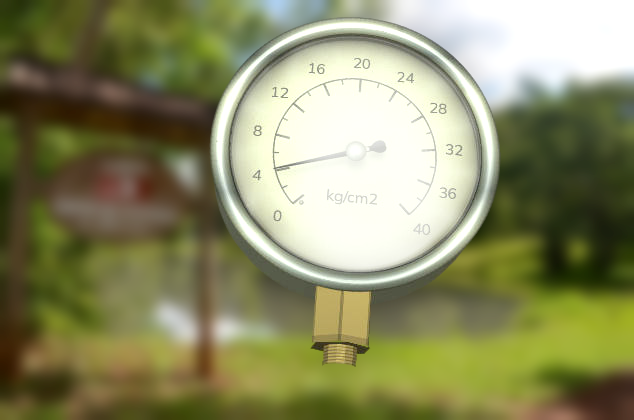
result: 4 kg/cm²
